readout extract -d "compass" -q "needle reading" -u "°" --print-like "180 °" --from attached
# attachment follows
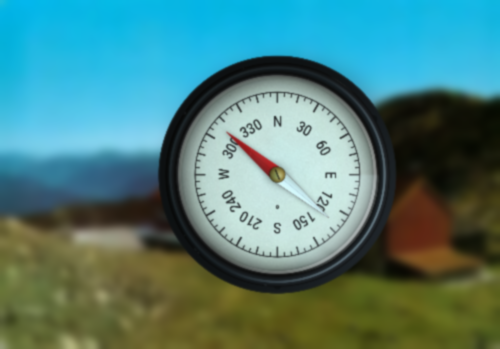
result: 310 °
